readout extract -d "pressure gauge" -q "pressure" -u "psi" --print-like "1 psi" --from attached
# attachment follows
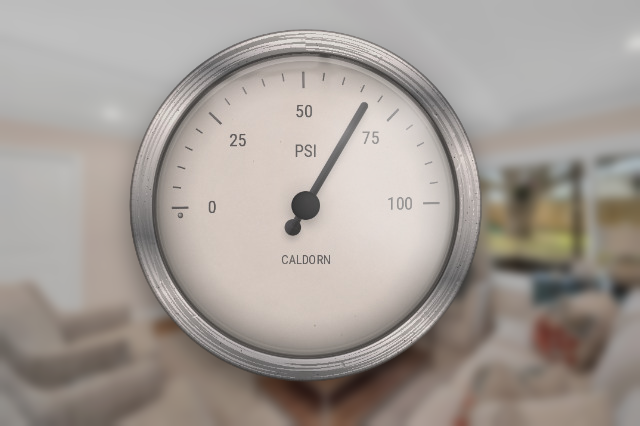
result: 67.5 psi
